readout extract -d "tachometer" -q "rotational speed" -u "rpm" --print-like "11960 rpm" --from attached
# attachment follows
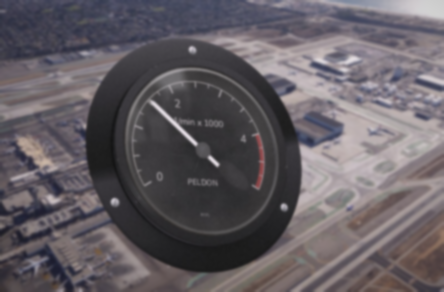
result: 1500 rpm
